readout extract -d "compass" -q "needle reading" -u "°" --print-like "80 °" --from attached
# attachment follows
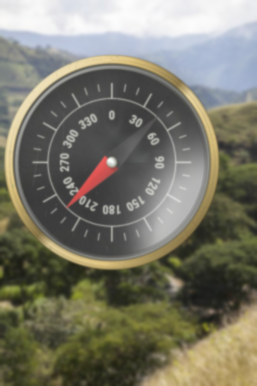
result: 225 °
